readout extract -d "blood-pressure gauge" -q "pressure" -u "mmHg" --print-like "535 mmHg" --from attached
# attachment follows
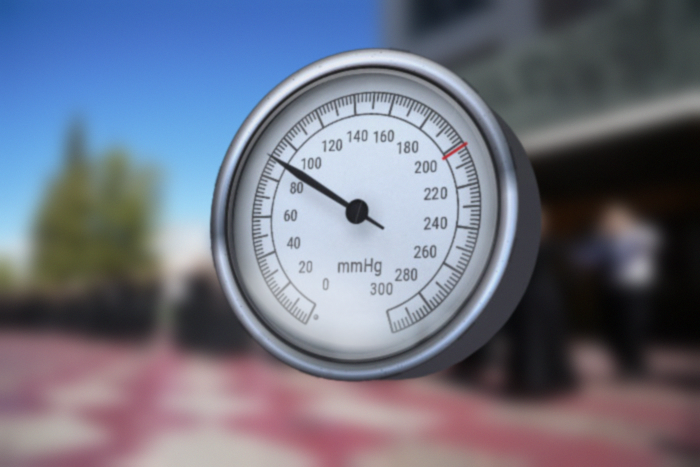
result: 90 mmHg
